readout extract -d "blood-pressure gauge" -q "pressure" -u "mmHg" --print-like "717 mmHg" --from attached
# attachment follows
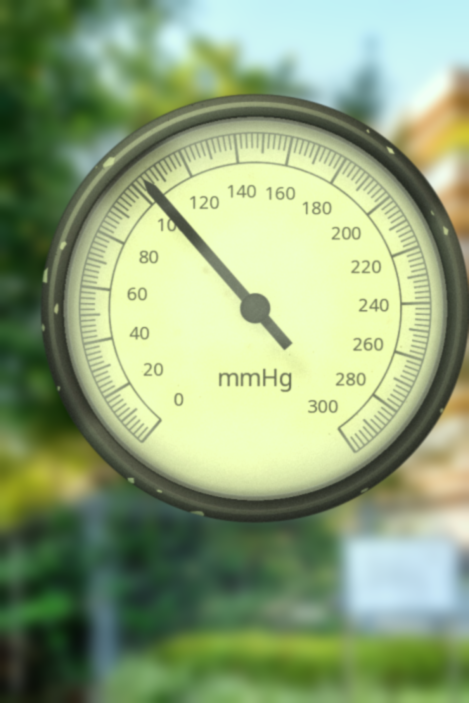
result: 104 mmHg
